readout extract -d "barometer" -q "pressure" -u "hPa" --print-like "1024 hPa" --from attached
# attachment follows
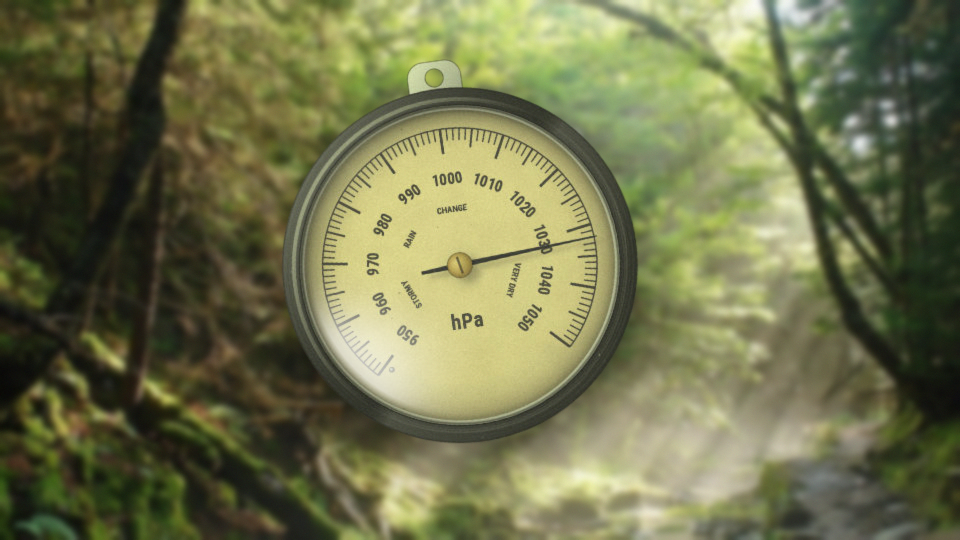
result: 1032 hPa
